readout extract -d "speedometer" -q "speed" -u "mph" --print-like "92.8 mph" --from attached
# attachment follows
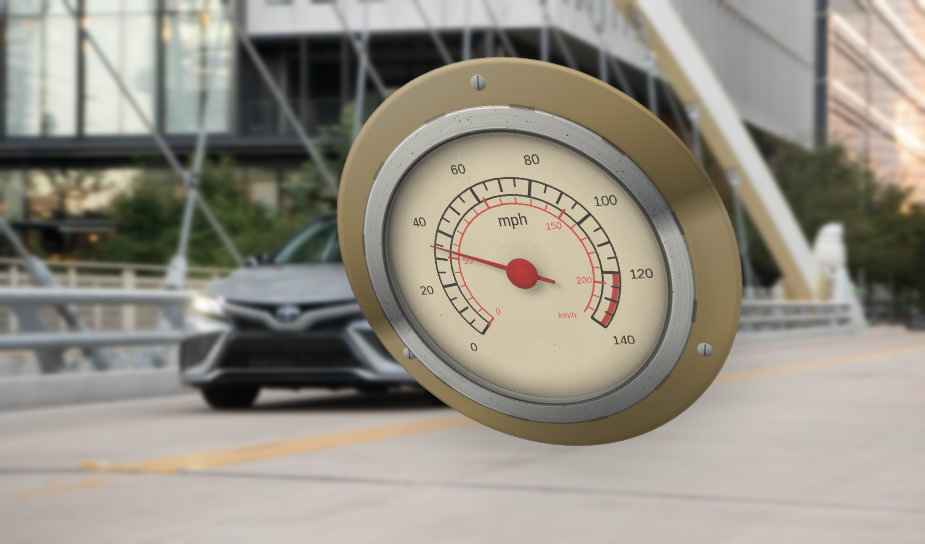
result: 35 mph
